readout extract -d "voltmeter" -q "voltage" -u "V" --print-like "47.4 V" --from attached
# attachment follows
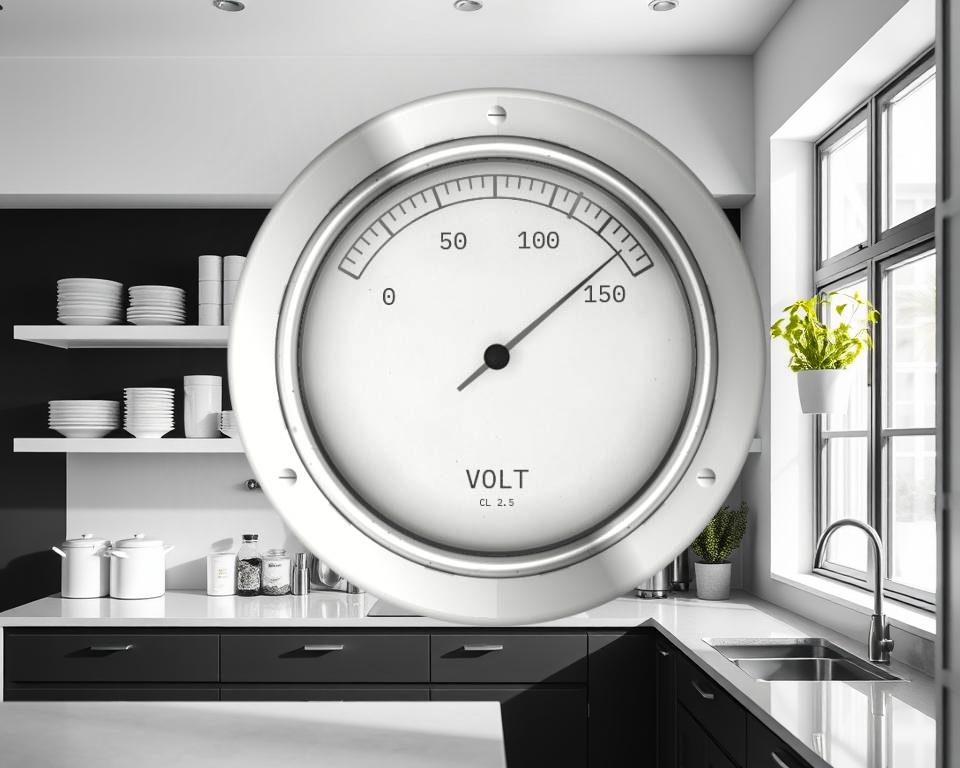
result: 137.5 V
